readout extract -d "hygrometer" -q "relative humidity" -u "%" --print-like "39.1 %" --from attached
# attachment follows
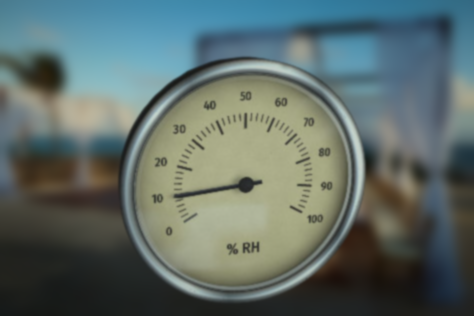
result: 10 %
